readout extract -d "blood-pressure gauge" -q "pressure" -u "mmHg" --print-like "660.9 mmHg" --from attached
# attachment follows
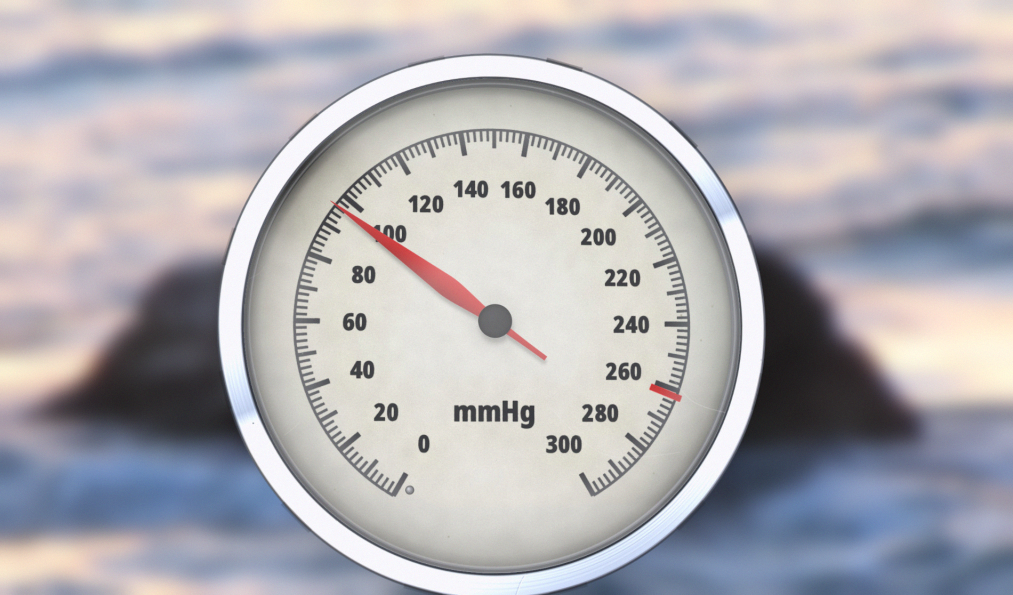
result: 96 mmHg
